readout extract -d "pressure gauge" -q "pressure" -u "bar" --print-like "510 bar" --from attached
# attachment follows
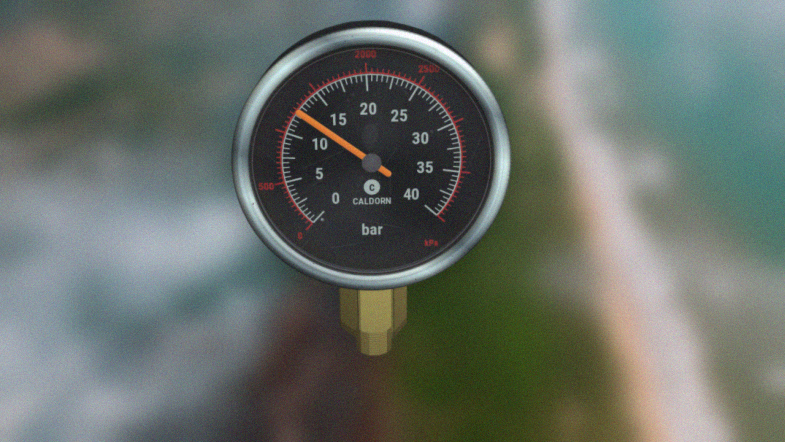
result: 12.5 bar
